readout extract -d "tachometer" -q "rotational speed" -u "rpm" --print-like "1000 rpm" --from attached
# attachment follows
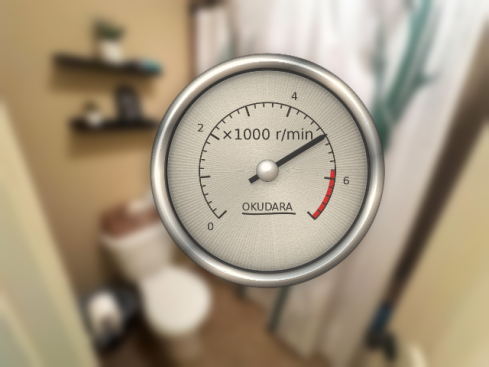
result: 5000 rpm
